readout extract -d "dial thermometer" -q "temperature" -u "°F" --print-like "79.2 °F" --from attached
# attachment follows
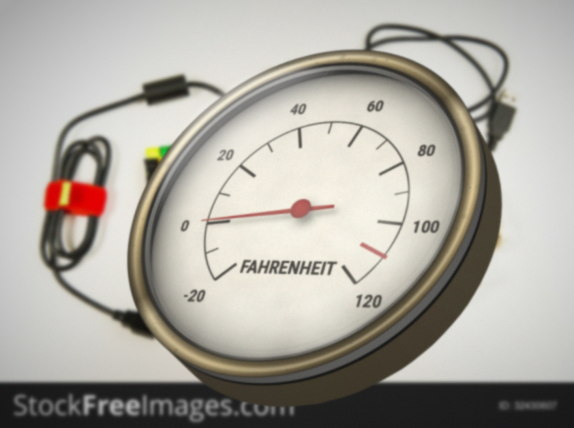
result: 0 °F
